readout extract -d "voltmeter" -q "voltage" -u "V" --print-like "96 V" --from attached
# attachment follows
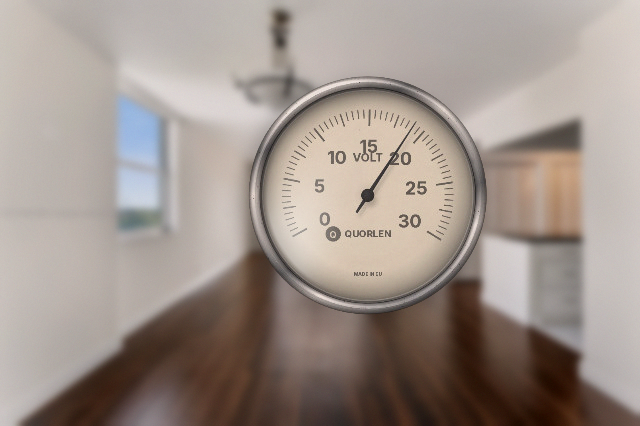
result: 19 V
